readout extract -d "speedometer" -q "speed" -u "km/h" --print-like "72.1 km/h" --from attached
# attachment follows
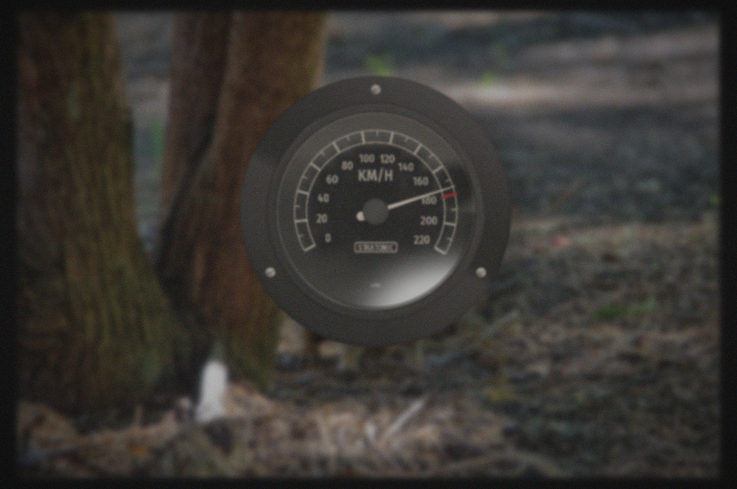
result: 175 km/h
